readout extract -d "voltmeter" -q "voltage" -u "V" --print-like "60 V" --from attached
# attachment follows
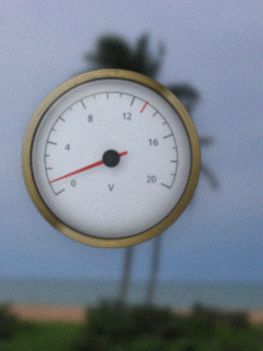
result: 1 V
